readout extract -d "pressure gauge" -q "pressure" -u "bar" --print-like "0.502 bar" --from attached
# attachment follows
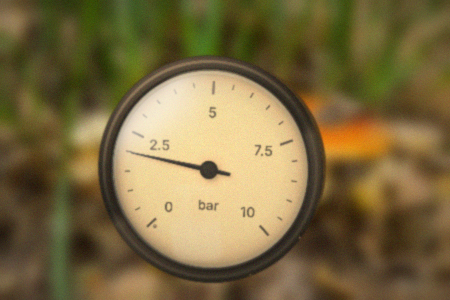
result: 2 bar
